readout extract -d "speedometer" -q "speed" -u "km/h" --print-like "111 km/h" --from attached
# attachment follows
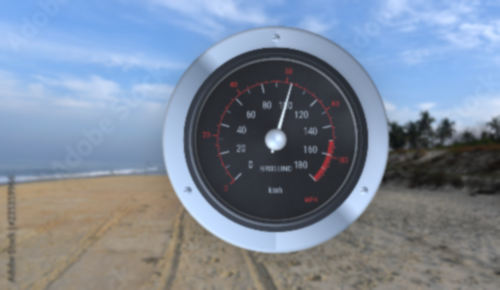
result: 100 km/h
